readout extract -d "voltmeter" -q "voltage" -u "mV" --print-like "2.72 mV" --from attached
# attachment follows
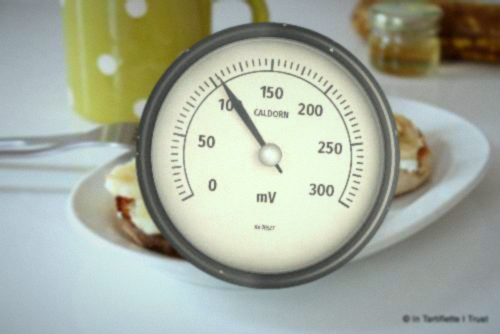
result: 105 mV
